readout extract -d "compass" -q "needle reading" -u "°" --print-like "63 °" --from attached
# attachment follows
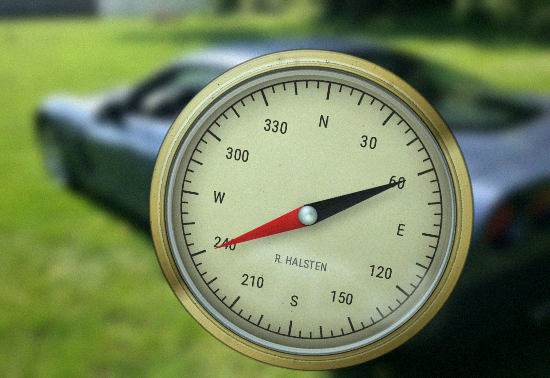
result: 240 °
